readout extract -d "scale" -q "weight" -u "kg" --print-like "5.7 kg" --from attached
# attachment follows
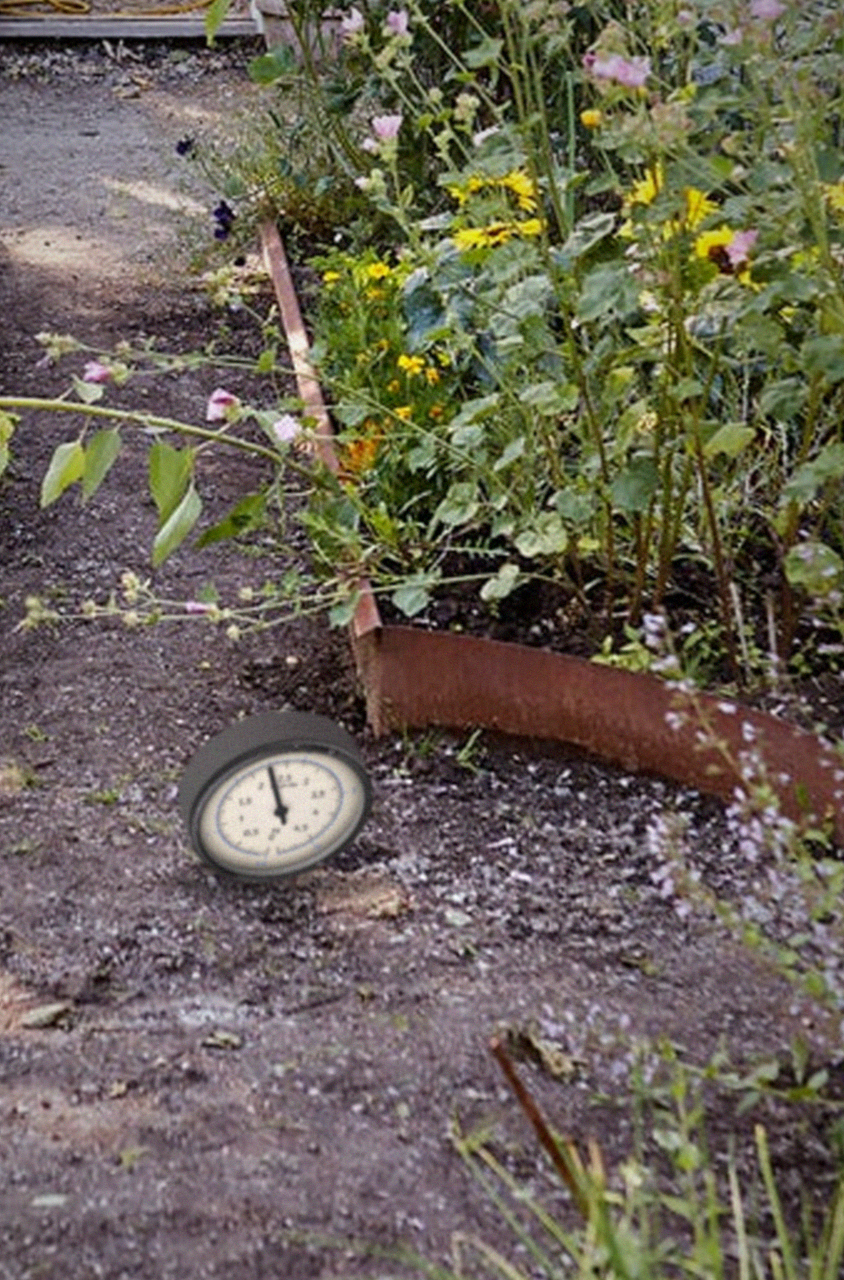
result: 2.25 kg
